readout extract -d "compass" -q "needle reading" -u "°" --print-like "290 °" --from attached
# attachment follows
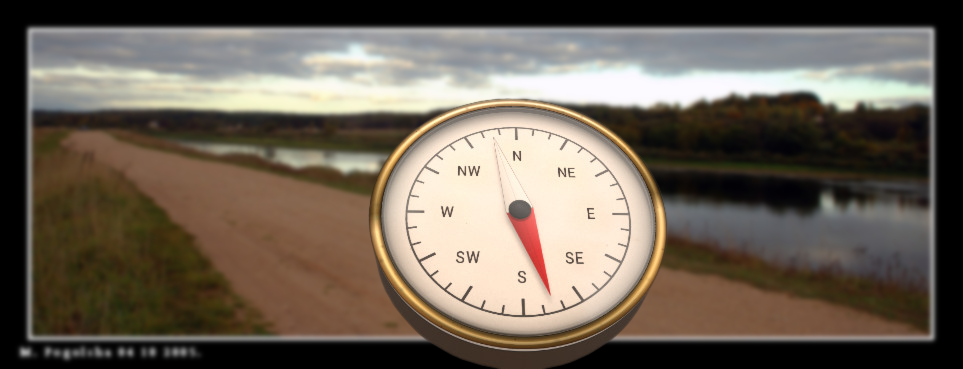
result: 165 °
